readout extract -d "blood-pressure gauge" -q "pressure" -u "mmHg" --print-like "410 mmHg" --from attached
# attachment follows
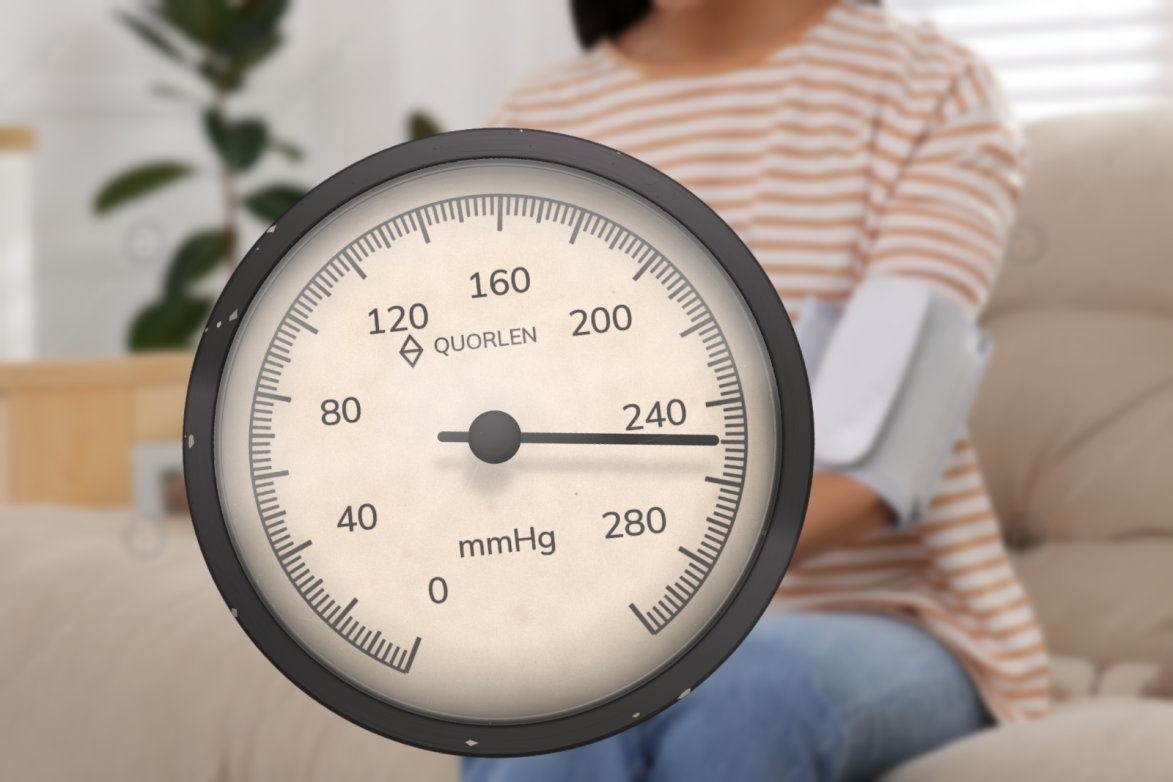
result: 250 mmHg
